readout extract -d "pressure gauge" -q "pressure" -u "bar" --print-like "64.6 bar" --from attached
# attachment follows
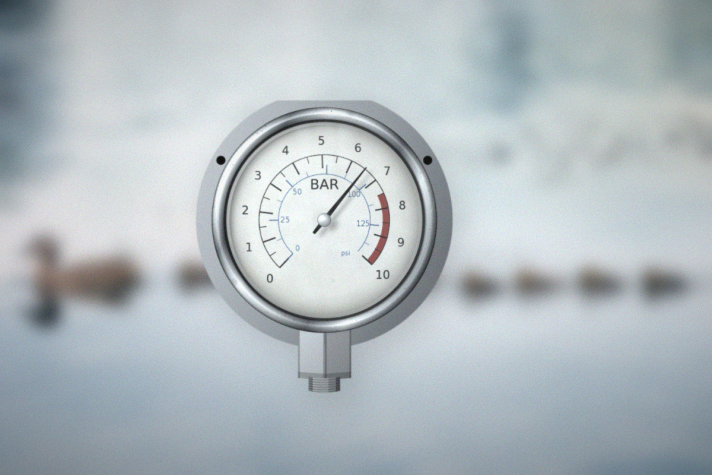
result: 6.5 bar
